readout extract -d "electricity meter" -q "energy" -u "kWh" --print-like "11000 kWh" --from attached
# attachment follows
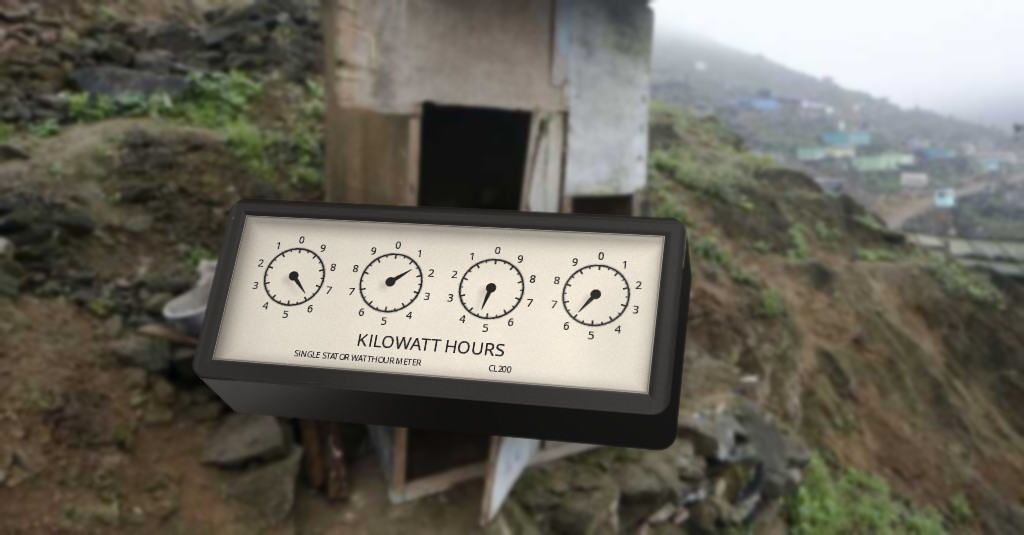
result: 6146 kWh
